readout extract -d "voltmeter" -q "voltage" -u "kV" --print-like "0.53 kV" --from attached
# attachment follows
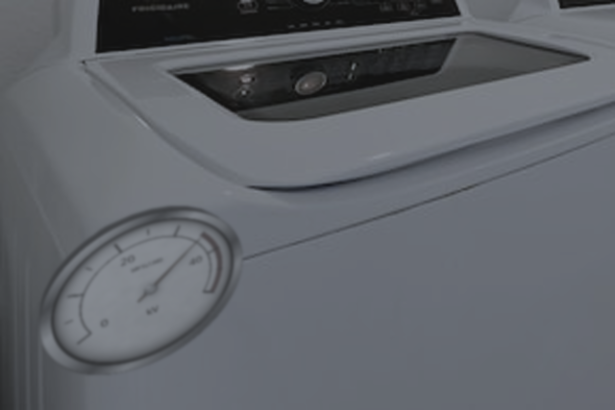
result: 35 kV
